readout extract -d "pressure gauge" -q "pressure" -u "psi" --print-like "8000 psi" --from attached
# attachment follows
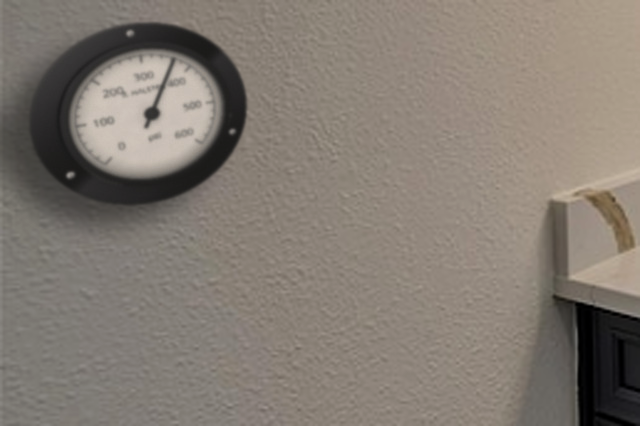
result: 360 psi
